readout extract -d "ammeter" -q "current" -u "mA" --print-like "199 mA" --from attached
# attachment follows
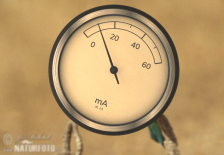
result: 10 mA
